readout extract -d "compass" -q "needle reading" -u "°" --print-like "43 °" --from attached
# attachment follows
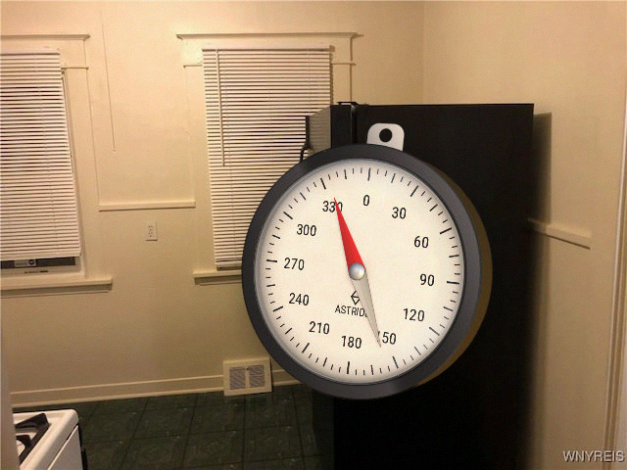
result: 335 °
